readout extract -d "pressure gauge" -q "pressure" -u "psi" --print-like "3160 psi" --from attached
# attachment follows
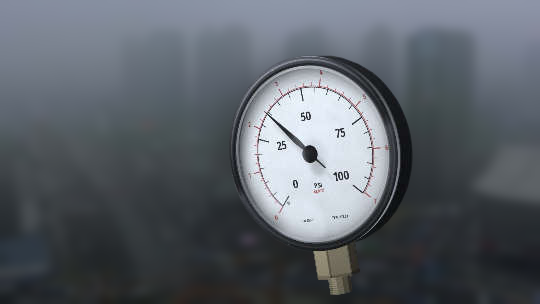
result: 35 psi
